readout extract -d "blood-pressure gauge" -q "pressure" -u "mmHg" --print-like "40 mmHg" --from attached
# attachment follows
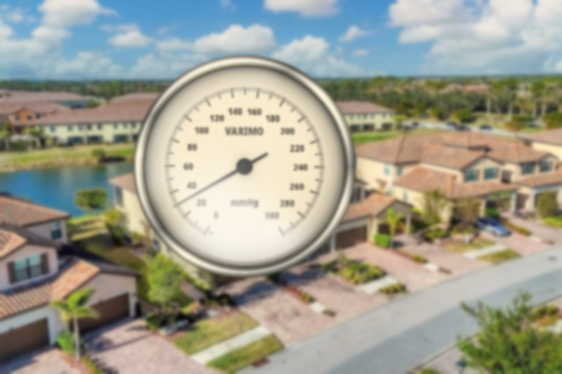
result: 30 mmHg
